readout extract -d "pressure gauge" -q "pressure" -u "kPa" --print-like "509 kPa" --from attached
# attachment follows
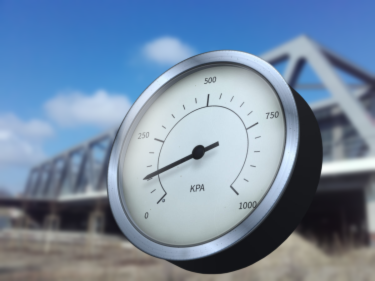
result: 100 kPa
